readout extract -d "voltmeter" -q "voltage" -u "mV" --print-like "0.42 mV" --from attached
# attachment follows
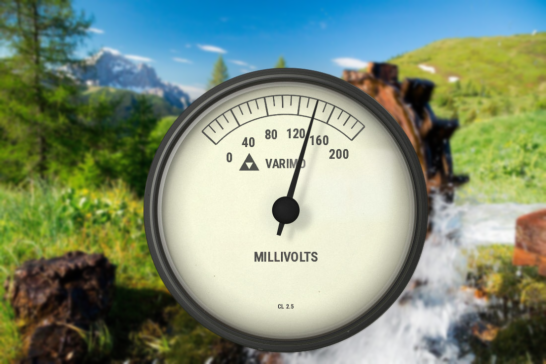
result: 140 mV
